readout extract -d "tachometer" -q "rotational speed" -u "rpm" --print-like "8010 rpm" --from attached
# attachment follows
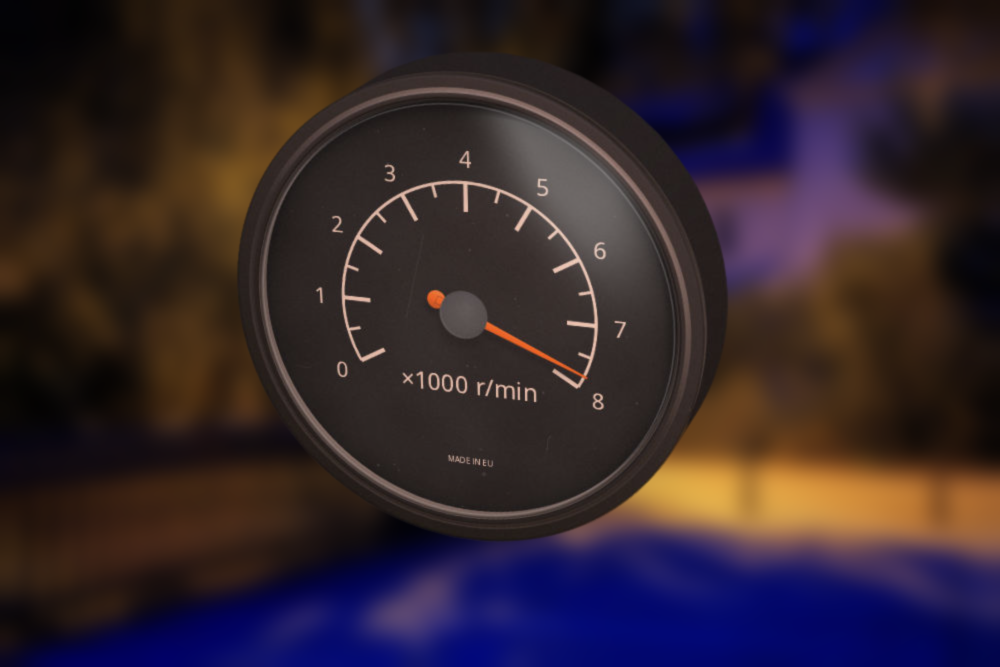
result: 7750 rpm
